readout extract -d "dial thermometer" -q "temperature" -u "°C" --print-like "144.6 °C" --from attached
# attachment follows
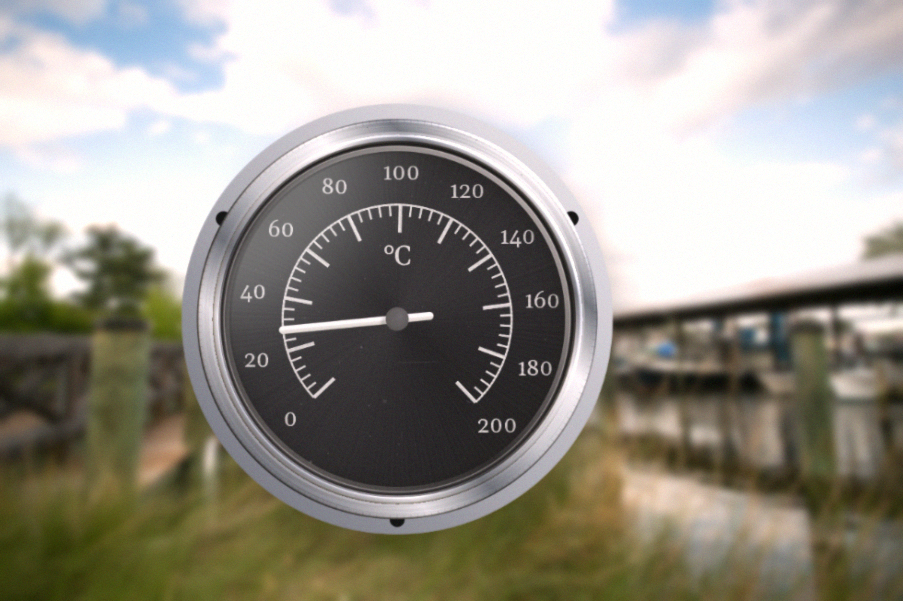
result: 28 °C
